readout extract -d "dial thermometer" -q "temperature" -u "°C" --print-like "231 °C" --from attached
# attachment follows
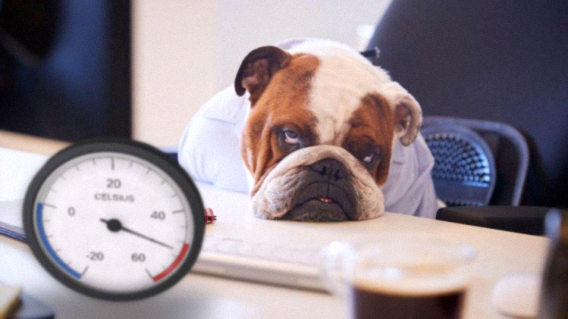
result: 50 °C
